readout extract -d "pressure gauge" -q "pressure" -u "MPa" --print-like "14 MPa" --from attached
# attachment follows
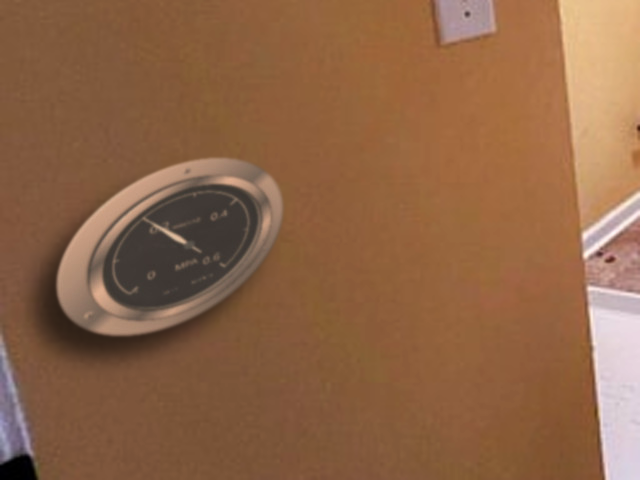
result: 0.2 MPa
